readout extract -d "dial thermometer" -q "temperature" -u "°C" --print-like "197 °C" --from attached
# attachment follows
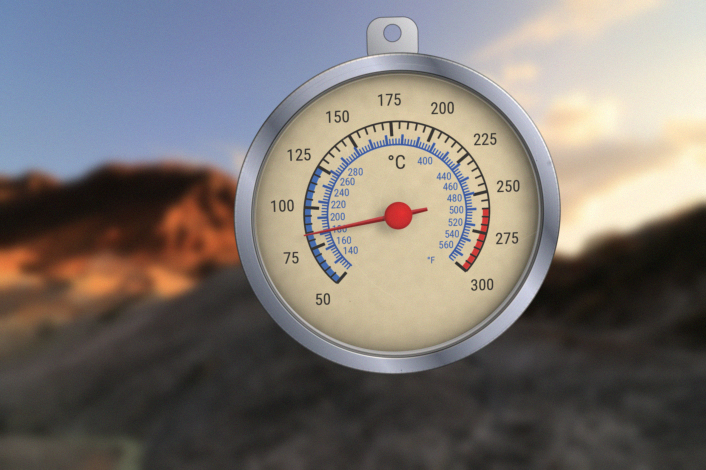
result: 85 °C
